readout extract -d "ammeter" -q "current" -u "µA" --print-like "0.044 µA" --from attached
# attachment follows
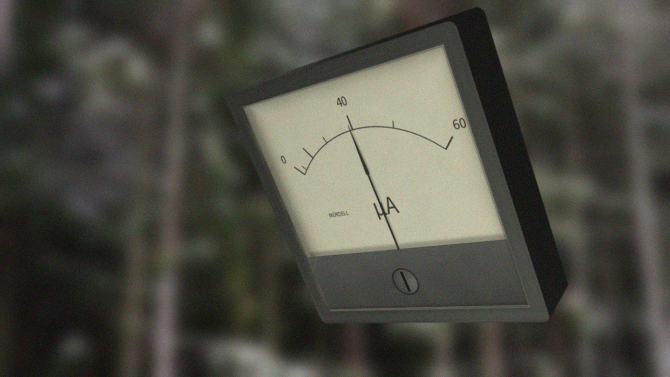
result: 40 µA
